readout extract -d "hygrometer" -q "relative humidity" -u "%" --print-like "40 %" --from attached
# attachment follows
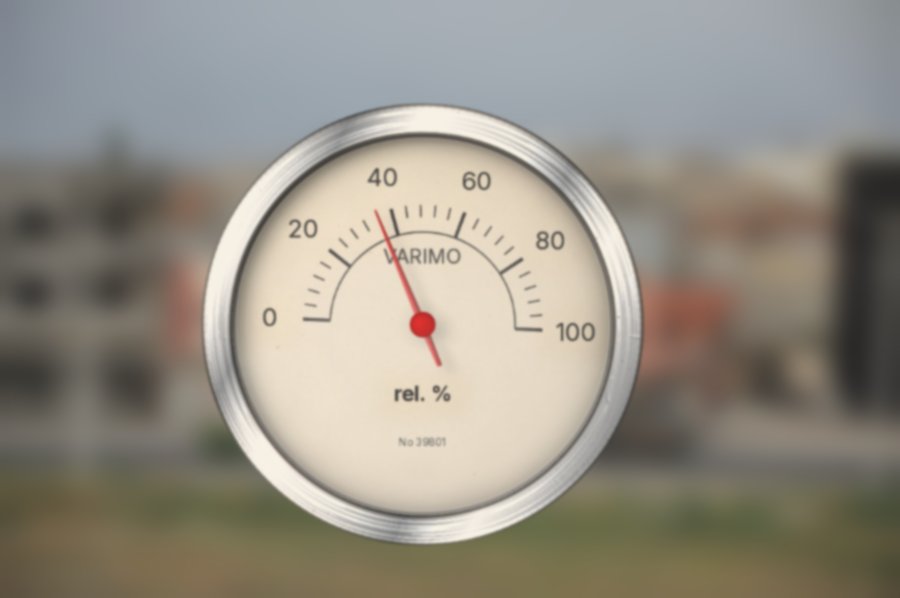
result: 36 %
